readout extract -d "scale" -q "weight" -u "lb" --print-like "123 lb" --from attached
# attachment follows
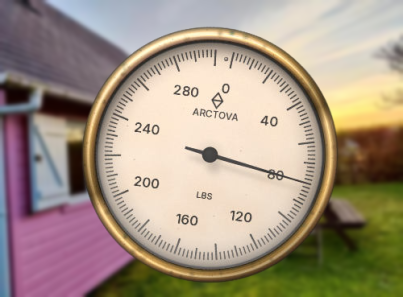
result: 80 lb
